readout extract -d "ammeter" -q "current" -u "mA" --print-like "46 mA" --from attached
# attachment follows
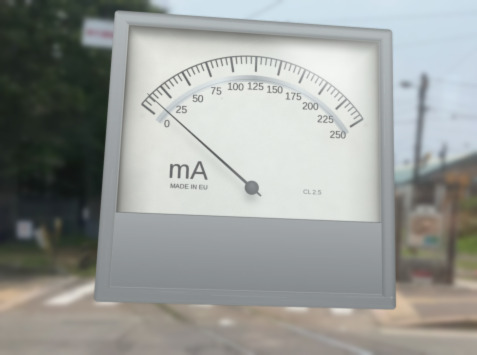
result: 10 mA
